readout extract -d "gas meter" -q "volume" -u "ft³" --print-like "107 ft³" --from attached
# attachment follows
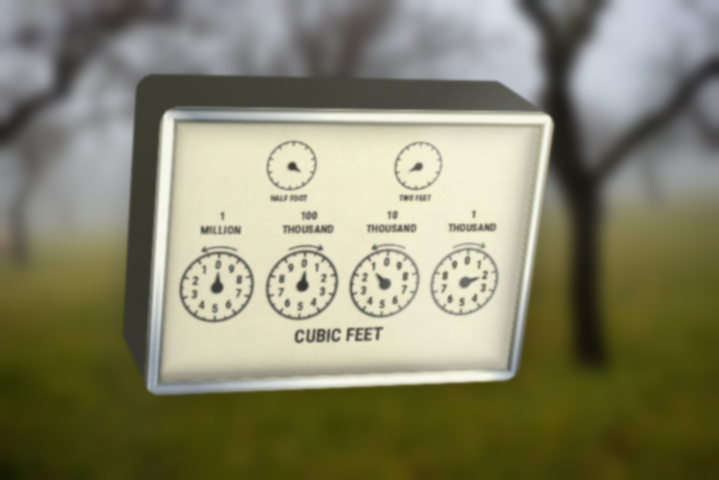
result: 1200 ft³
